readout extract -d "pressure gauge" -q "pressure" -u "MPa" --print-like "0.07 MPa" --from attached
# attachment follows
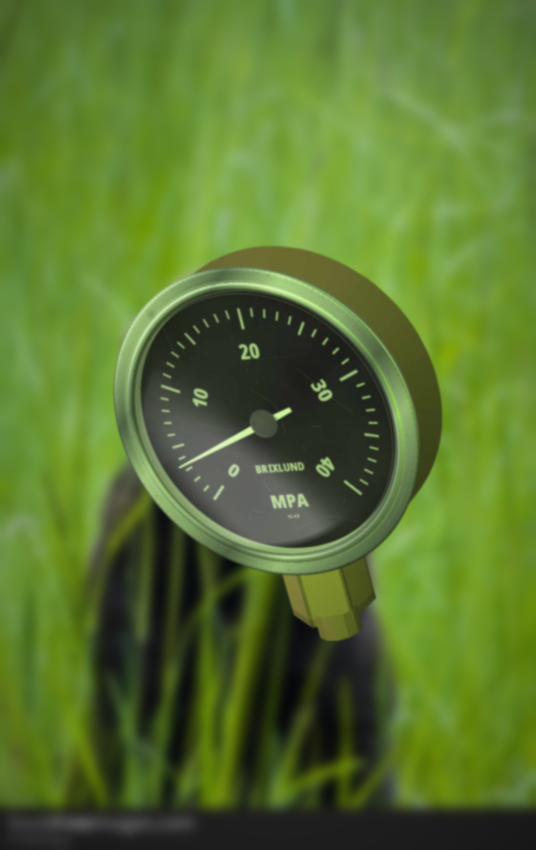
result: 3.5 MPa
